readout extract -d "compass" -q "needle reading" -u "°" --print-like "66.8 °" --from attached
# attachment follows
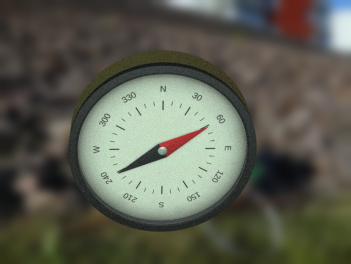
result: 60 °
